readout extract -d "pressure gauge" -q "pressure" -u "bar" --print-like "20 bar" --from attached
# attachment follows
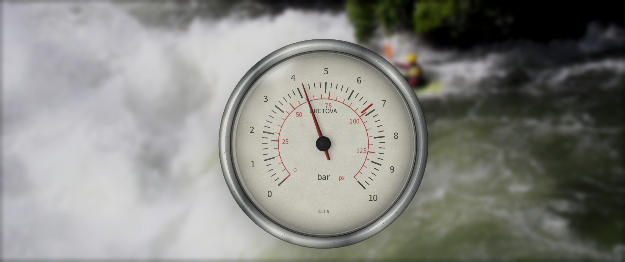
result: 4.2 bar
